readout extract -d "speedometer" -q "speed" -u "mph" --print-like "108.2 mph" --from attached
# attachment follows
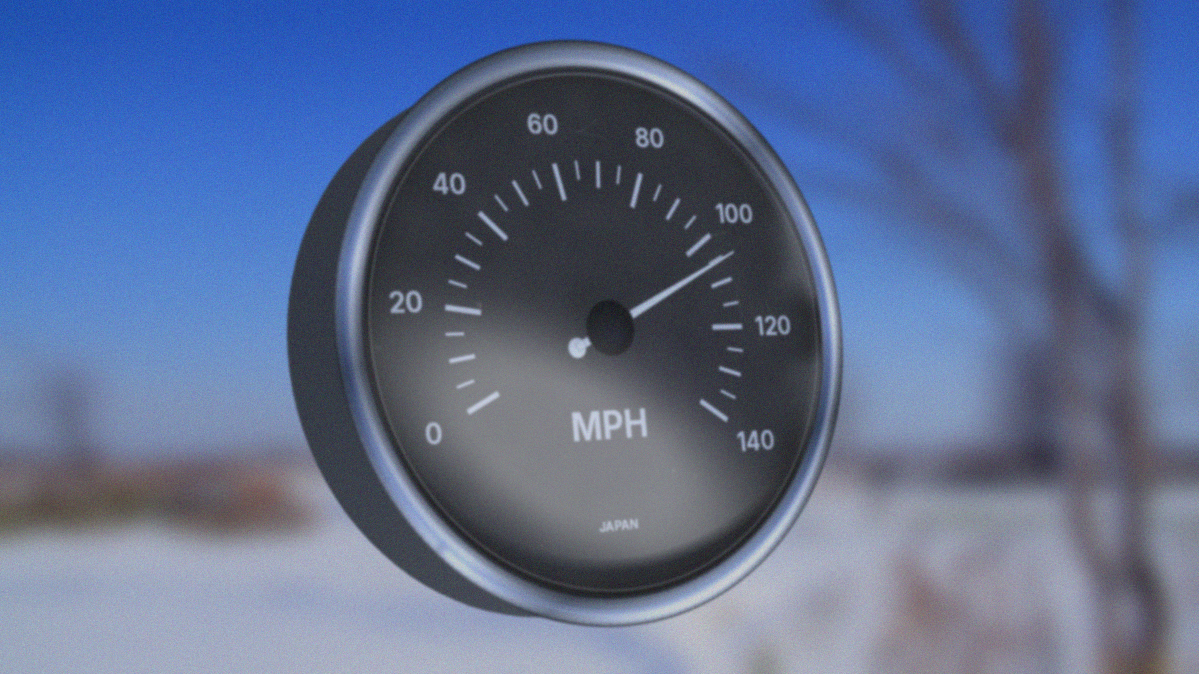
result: 105 mph
